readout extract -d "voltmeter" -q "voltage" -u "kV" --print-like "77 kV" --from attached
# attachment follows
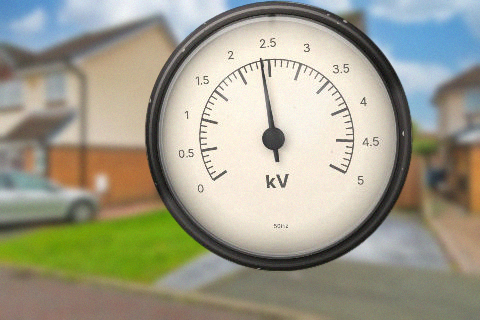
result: 2.4 kV
